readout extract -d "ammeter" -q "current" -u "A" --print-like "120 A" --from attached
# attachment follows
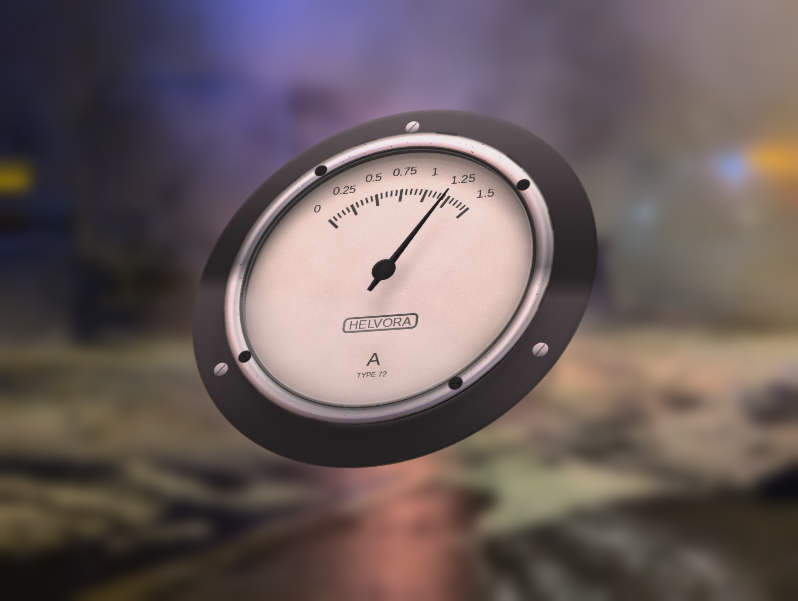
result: 1.25 A
